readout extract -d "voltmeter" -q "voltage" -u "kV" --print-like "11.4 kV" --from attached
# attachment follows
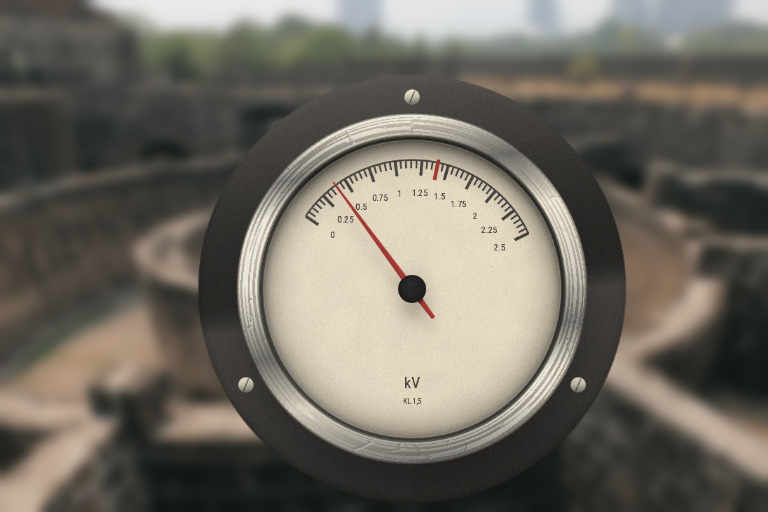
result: 0.4 kV
